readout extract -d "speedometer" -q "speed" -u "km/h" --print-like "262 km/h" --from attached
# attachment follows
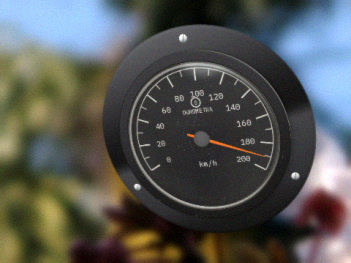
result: 190 km/h
